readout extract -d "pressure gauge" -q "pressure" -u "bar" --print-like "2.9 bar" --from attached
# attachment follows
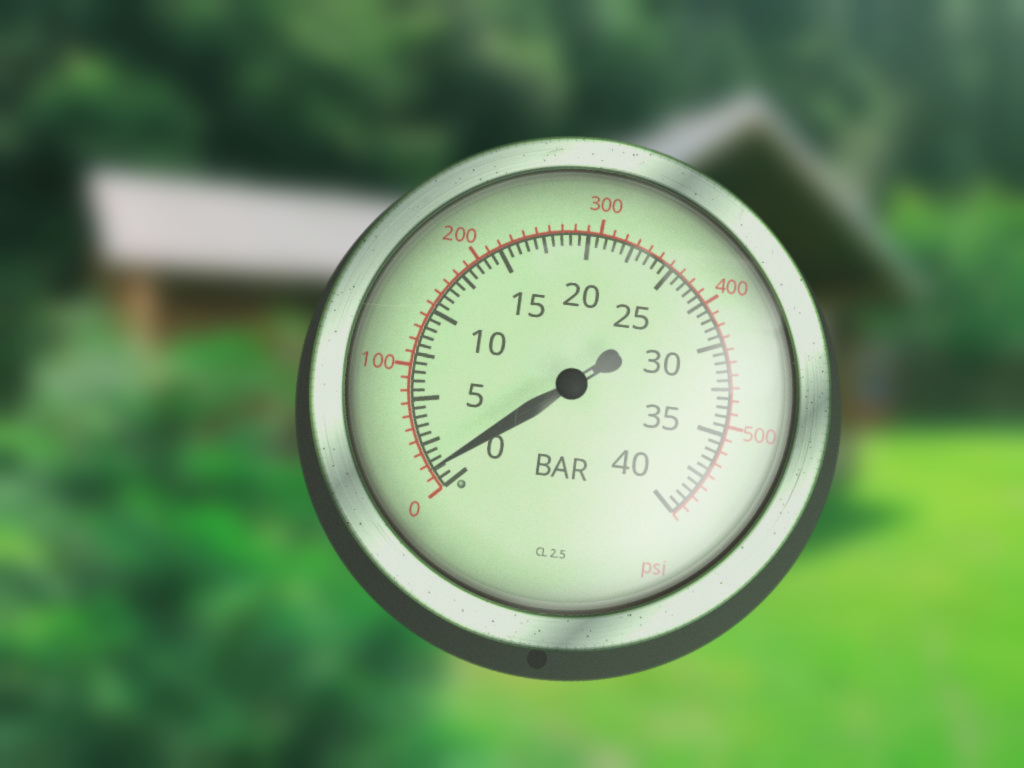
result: 1 bar
